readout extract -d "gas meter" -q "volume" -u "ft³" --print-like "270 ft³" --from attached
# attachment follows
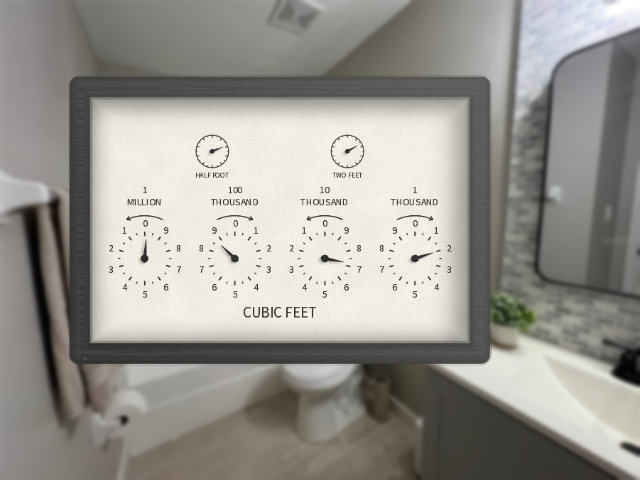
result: 987200 ft³
